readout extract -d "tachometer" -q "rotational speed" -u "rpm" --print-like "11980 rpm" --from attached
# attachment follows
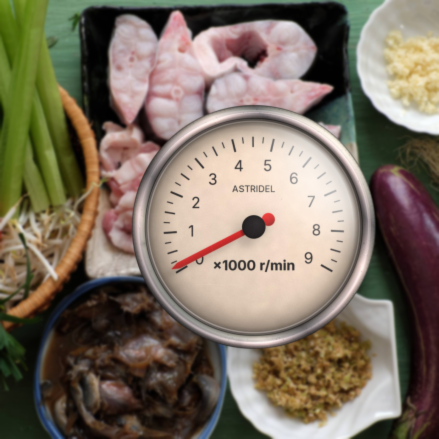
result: 125 rpm
